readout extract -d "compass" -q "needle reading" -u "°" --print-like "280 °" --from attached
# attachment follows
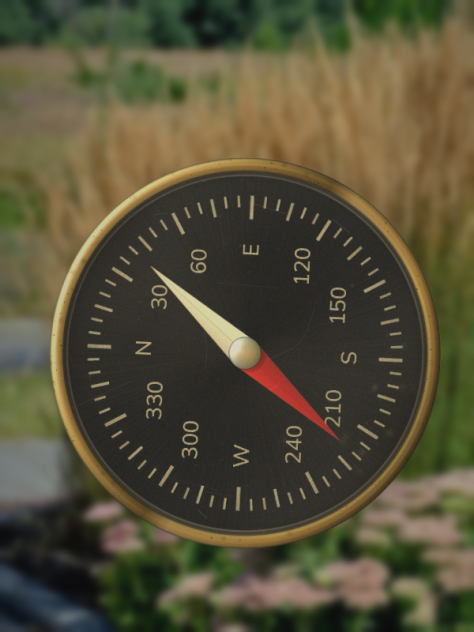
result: 220 °
